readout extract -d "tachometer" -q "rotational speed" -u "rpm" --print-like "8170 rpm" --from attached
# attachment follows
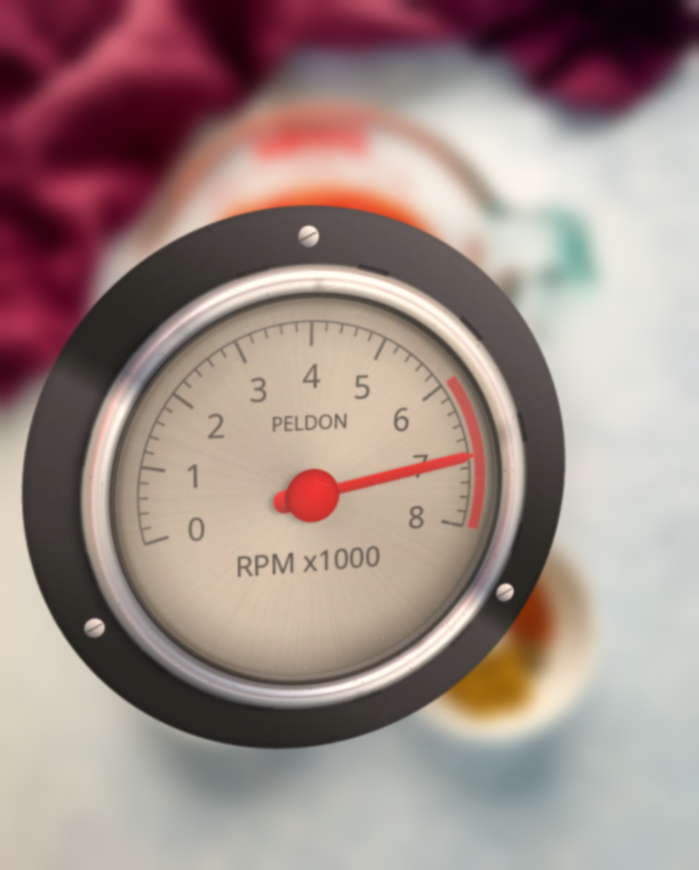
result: 7000 rpm
